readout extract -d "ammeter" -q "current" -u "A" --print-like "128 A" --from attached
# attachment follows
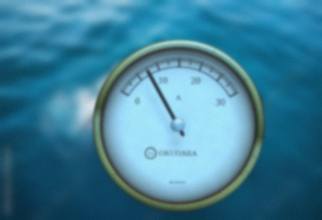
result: 7.5 A
